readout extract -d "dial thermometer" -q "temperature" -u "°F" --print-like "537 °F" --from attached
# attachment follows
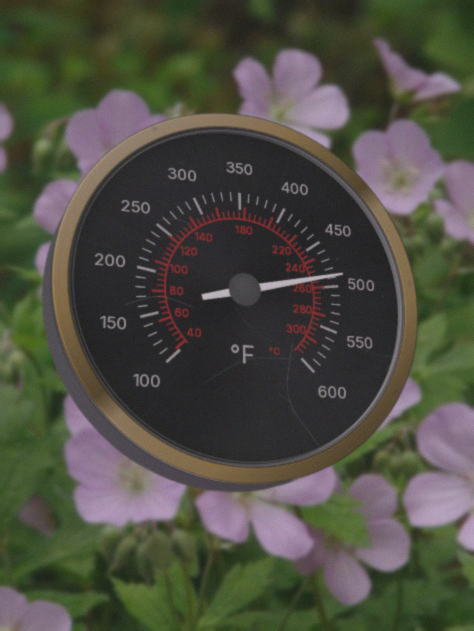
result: 490 °F
